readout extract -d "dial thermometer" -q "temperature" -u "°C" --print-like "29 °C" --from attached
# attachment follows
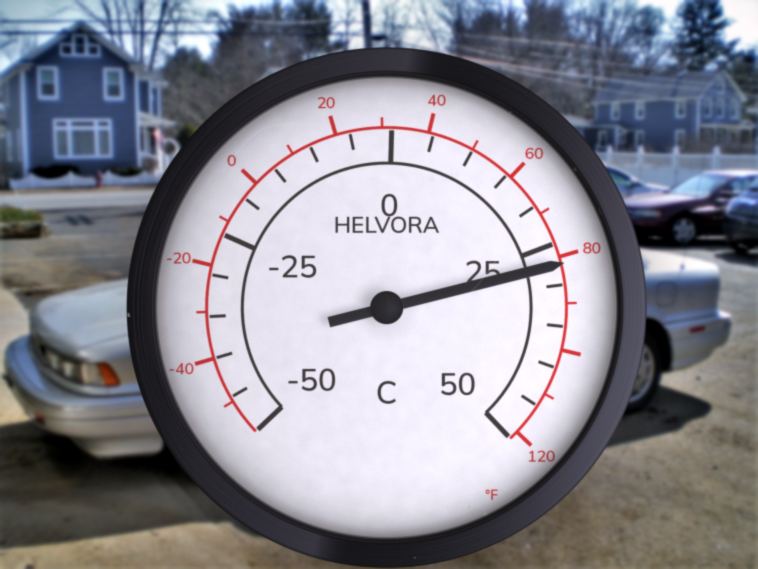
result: 27.5 °C
